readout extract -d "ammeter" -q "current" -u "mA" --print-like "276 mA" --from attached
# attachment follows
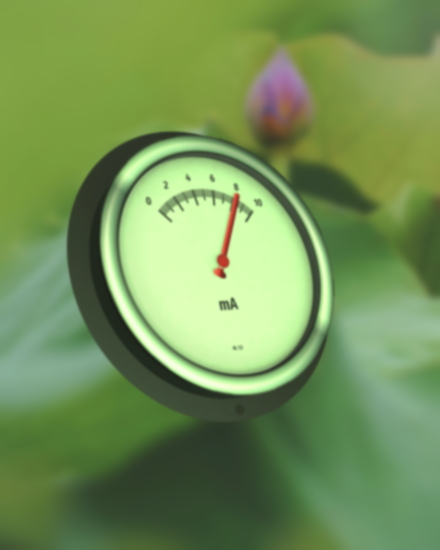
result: 8 mA
